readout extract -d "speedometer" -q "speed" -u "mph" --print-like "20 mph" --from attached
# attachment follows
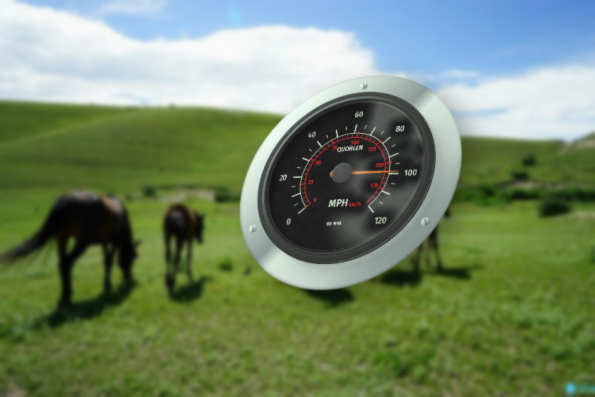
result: 100 mph
